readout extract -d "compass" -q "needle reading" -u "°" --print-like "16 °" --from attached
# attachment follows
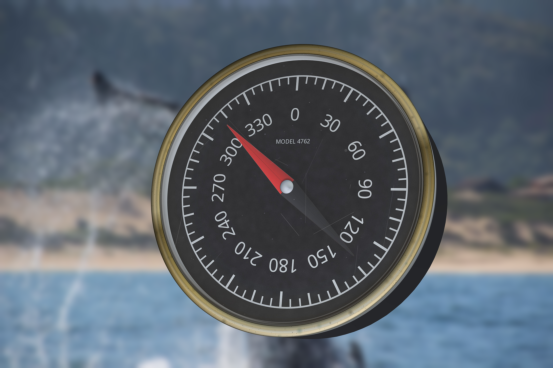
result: 312.5 °
